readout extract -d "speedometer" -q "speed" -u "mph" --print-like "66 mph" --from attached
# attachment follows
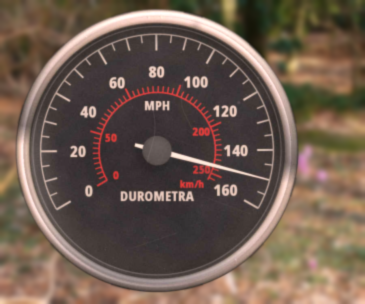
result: 150 mph
